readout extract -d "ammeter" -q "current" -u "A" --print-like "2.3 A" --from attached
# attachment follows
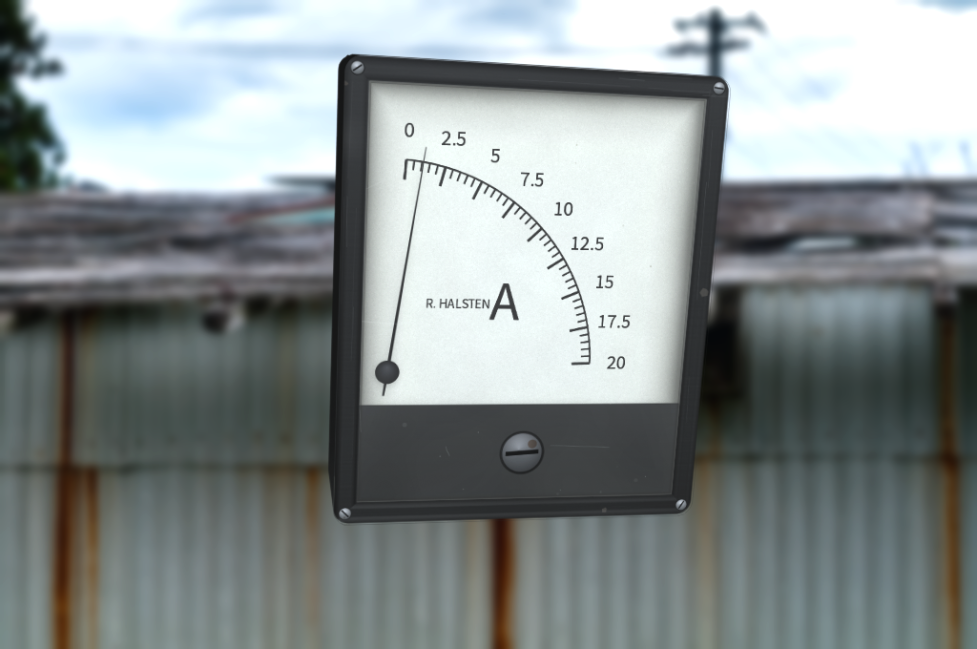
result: 1 A
